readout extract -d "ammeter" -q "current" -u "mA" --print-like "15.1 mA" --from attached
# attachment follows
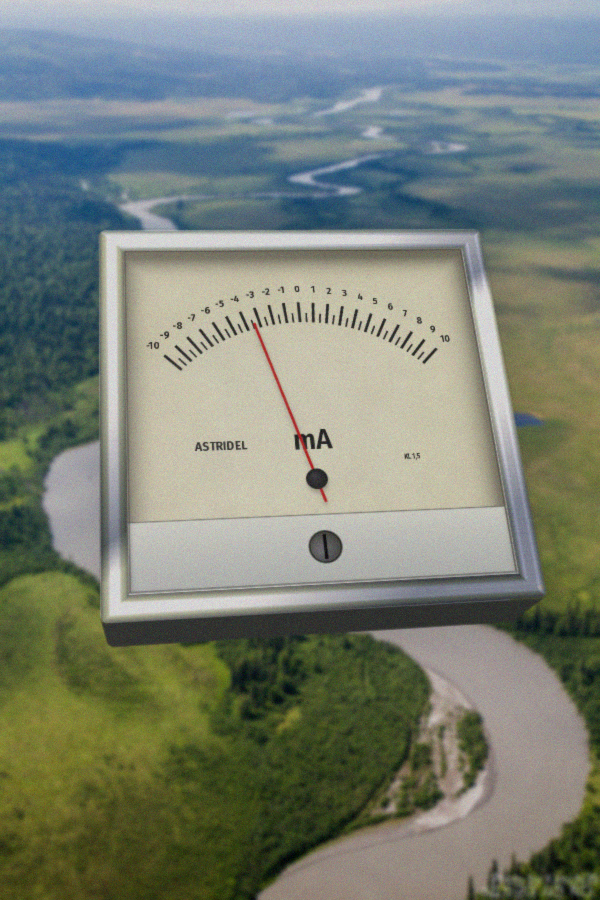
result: -3.5 mA
